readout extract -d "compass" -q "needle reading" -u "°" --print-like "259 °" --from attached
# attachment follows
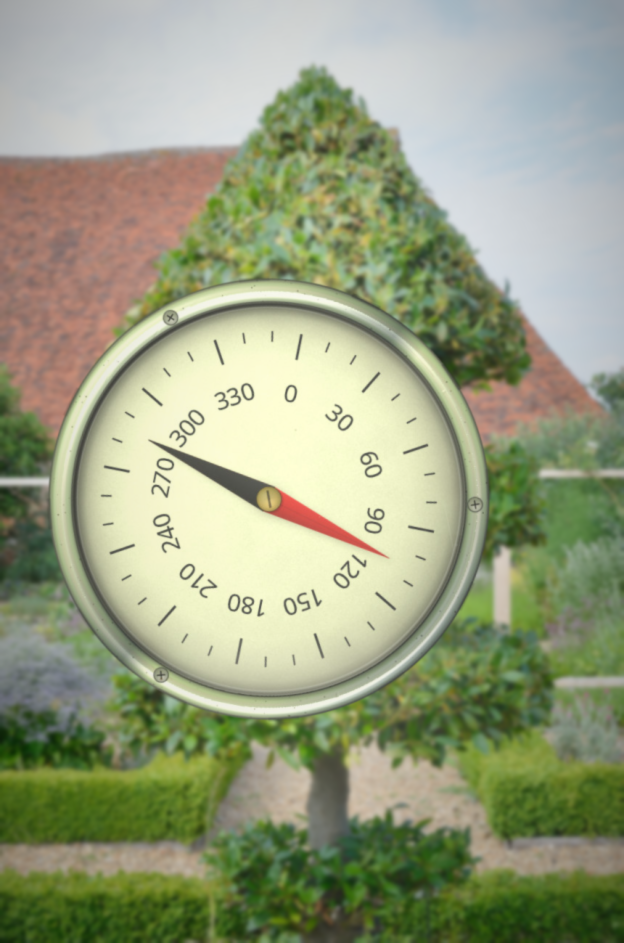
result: 105 °
